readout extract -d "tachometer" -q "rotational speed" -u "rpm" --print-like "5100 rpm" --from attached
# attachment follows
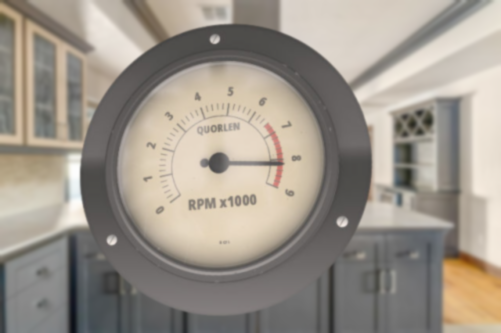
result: 8200 rpm
